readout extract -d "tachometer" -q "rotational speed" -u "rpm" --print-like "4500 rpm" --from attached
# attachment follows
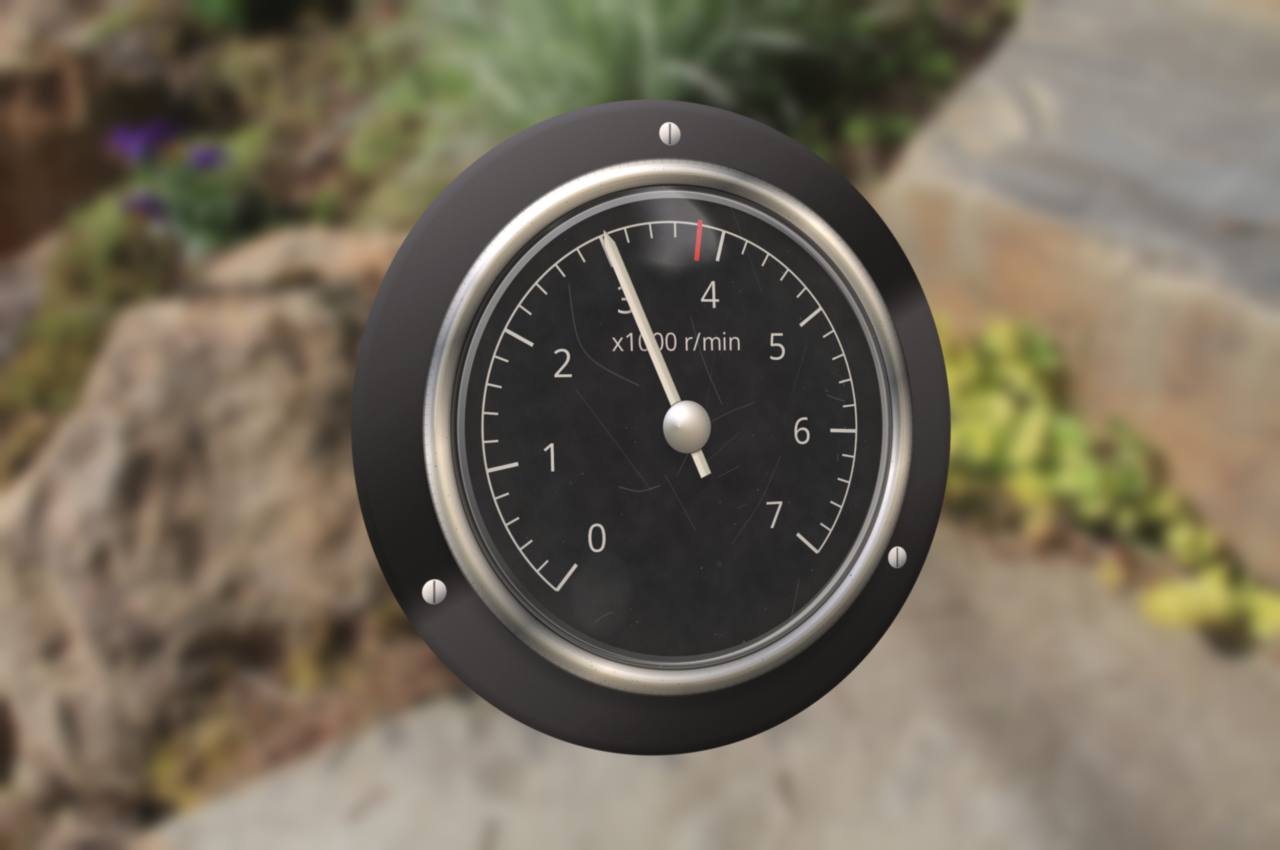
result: 3000 rpm
